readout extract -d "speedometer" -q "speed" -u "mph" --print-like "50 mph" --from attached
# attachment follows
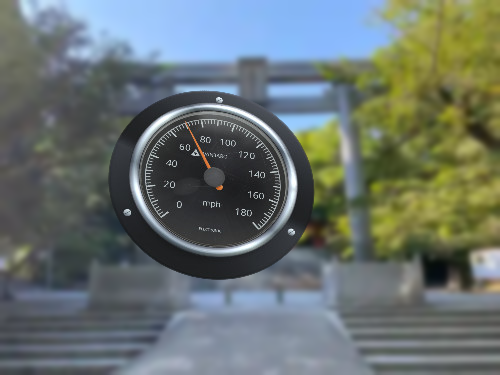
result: 70 mph
